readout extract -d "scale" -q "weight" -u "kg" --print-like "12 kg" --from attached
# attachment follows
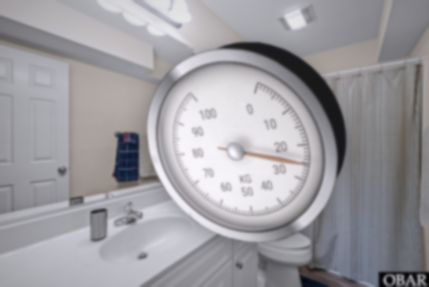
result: 25 kg
